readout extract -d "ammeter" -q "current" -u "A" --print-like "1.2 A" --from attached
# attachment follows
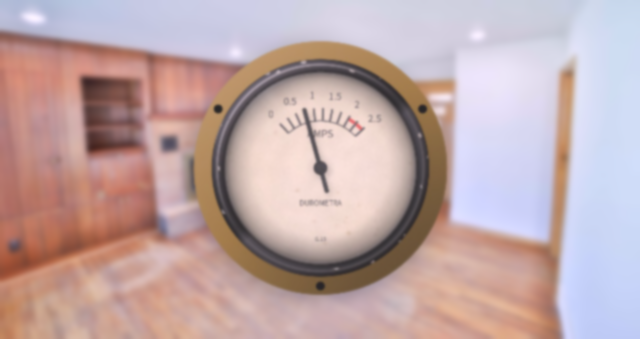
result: 0.75 A
